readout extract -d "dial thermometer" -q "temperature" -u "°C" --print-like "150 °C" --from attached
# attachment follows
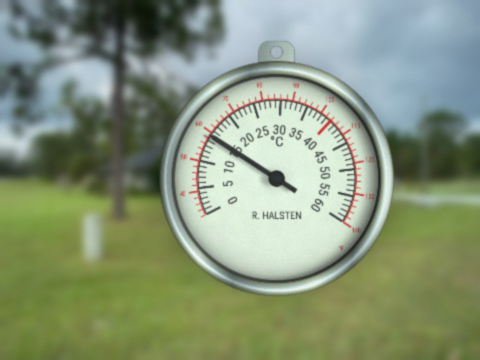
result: 15 °C
